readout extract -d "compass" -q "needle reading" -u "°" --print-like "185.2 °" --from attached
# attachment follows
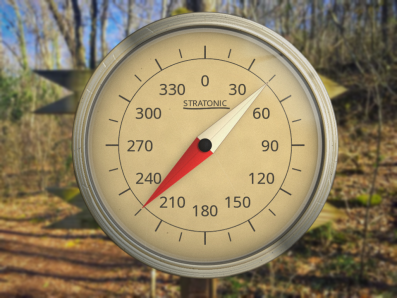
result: 225 °
